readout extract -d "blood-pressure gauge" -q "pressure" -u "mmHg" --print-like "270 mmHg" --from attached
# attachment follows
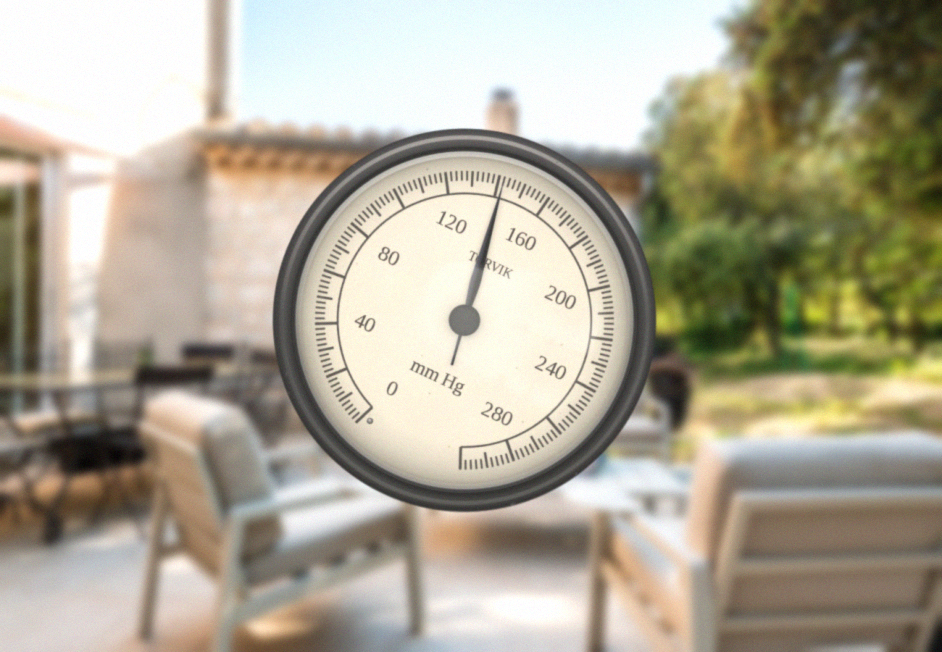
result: 142 mmHg
